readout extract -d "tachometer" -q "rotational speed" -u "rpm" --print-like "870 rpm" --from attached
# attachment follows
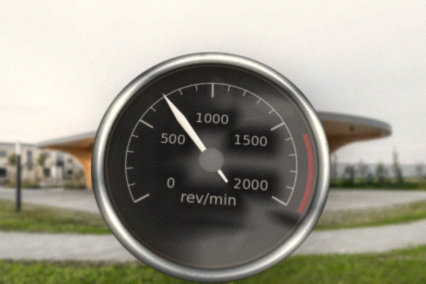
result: 700 rpm
